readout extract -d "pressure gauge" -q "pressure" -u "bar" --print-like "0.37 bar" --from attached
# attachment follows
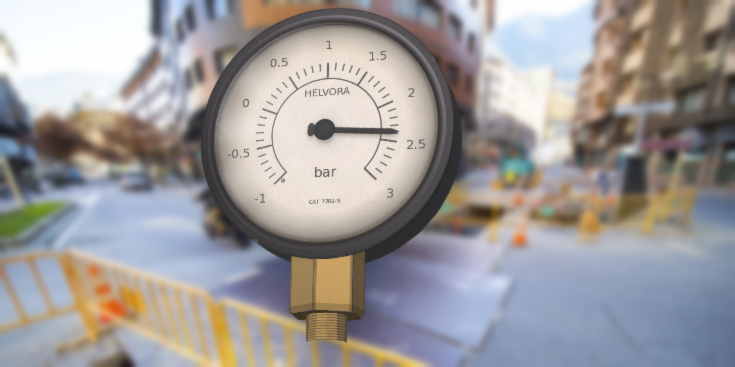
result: 2.4 bar
